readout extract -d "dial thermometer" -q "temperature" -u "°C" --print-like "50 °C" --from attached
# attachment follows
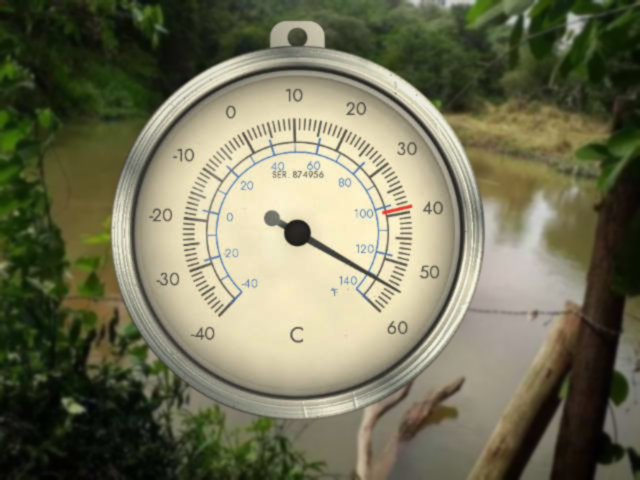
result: 55 °C
